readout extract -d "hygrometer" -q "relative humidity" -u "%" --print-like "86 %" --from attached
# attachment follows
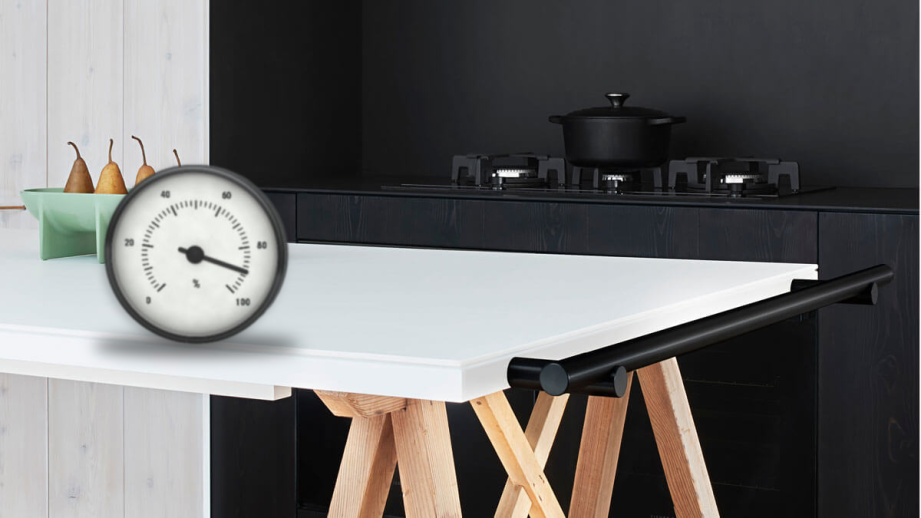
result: 90 %
